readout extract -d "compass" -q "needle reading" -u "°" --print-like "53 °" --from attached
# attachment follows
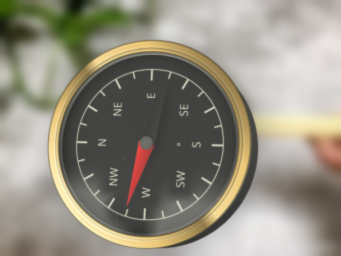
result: 285 °
